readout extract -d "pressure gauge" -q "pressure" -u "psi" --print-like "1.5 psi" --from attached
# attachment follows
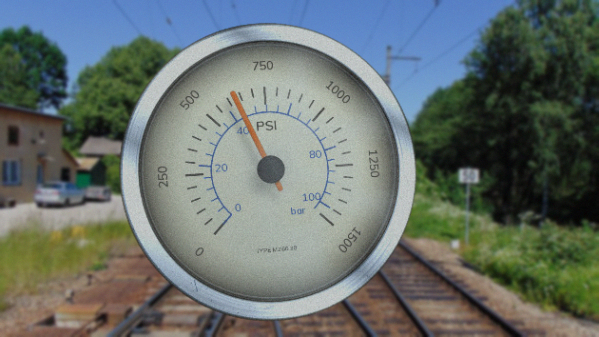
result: 625 psi
